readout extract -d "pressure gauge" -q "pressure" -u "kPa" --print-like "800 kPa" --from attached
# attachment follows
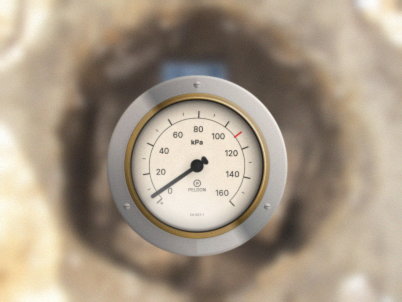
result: 5 kPa
